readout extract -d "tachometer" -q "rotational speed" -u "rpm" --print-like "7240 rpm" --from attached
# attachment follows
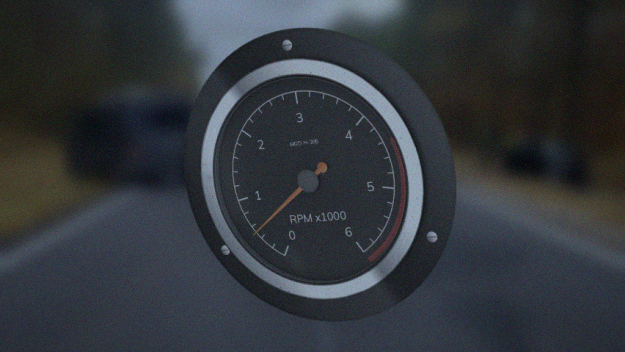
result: 500 rpm
